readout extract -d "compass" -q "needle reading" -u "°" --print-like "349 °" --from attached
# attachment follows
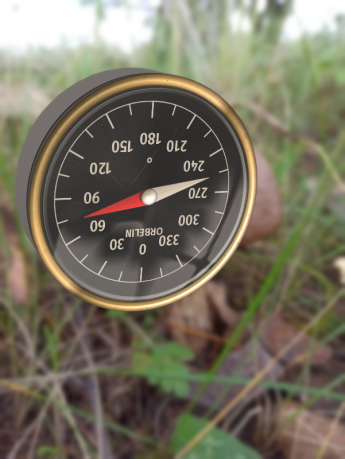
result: 75 °
